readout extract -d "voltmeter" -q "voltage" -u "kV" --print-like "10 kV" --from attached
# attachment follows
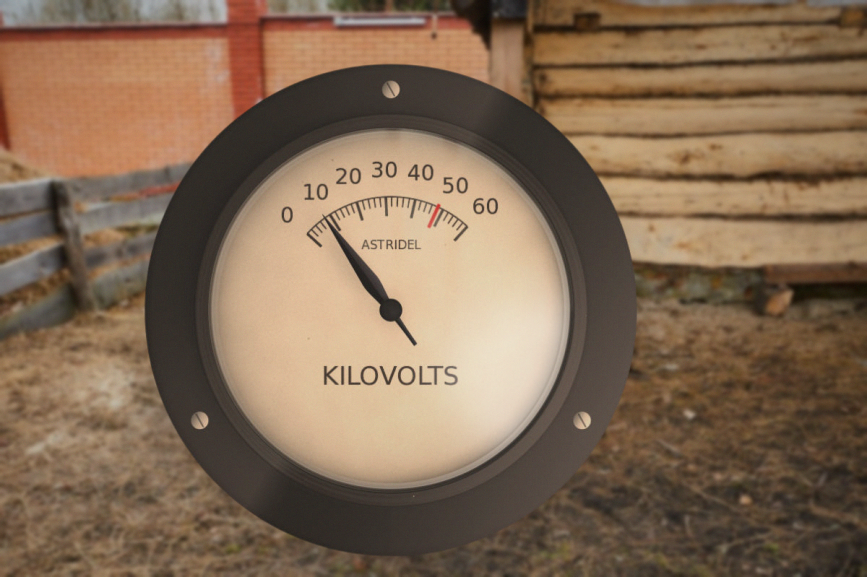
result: 8 kV
